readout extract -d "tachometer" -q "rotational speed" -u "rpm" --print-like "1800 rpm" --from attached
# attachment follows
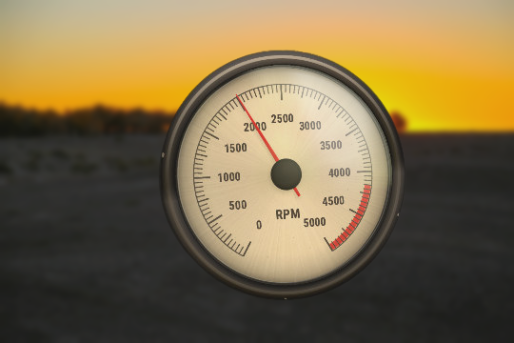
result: 2000 rpm
